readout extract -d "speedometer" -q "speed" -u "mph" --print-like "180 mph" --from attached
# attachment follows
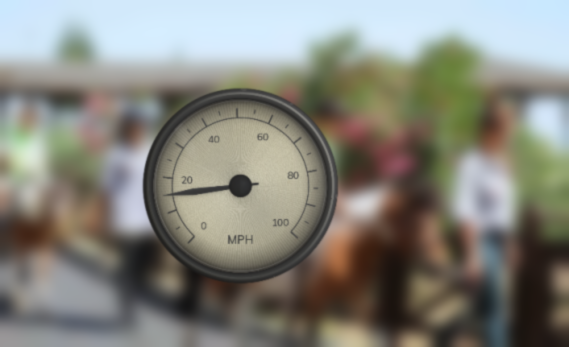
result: 15 mph
